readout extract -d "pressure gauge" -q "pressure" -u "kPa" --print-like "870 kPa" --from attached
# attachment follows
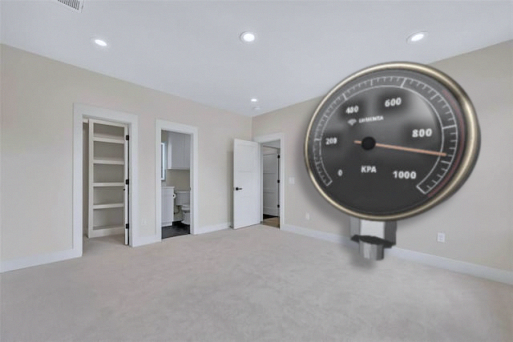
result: 880 kPa
